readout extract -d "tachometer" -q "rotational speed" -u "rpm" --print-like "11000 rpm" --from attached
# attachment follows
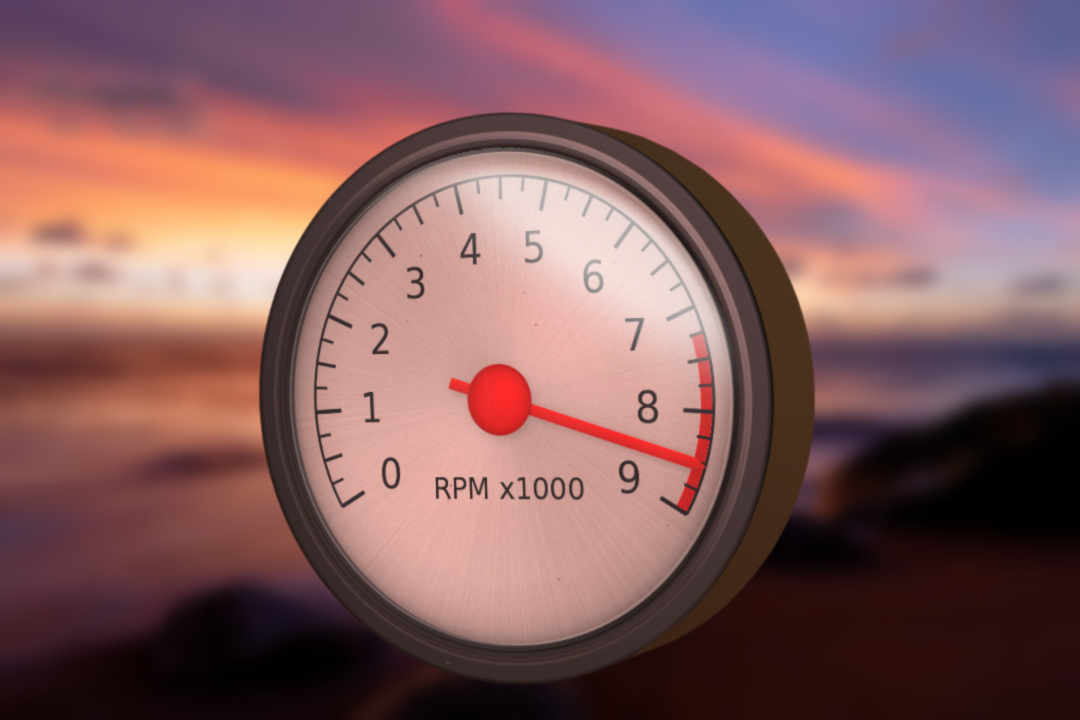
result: 8500 rpm
